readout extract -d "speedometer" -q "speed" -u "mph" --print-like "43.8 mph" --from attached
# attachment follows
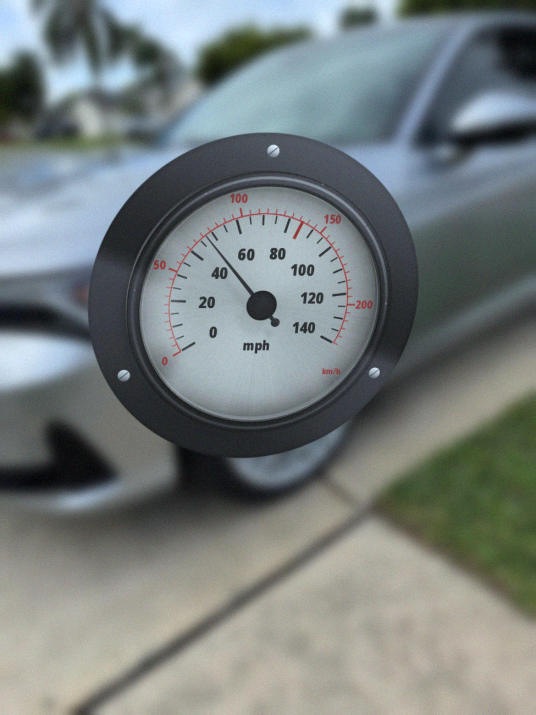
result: 47.5 mph
